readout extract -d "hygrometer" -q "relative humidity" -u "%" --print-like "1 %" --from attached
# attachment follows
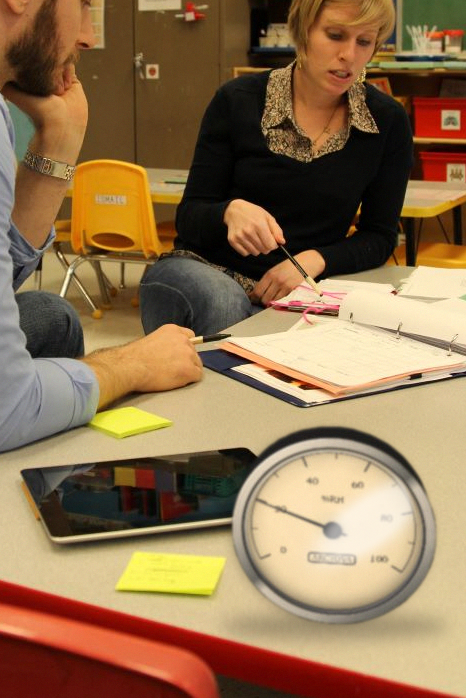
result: 20 %
